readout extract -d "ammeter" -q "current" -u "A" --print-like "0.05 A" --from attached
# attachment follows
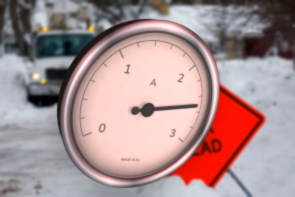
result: 2.5 A
